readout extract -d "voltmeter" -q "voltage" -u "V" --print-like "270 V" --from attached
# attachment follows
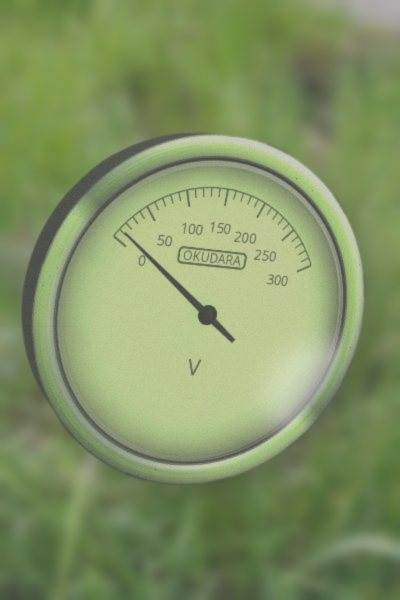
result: 10 V
